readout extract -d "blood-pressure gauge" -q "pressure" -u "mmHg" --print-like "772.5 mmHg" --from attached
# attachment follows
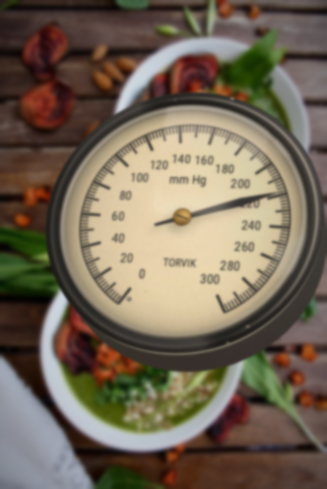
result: 220 mmHg
